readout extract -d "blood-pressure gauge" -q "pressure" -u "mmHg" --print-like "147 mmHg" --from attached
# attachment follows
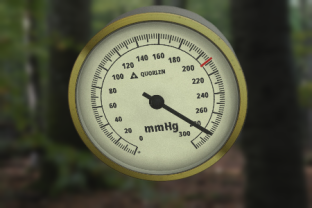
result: 280 mmHg
